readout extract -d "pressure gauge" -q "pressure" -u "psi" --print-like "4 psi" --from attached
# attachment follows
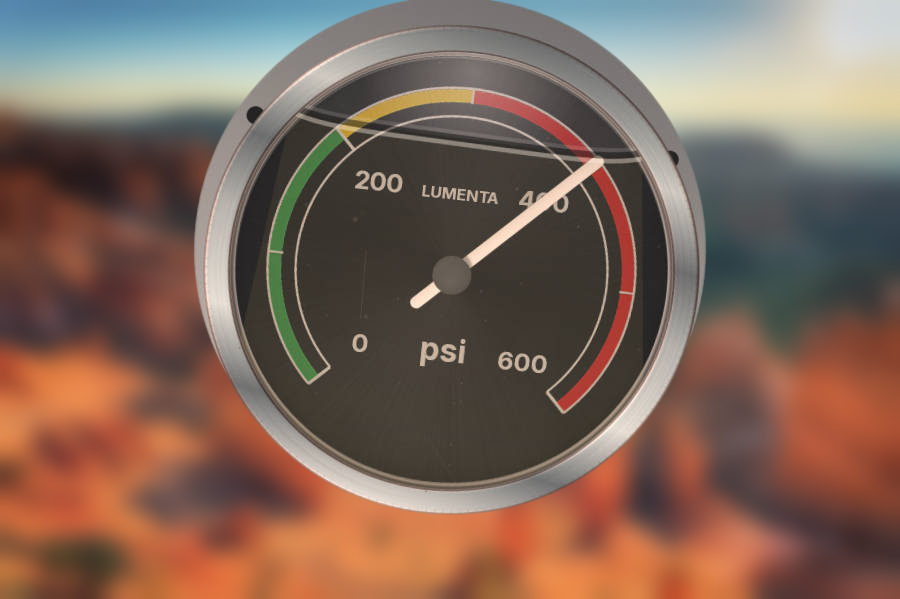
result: 400 psi
